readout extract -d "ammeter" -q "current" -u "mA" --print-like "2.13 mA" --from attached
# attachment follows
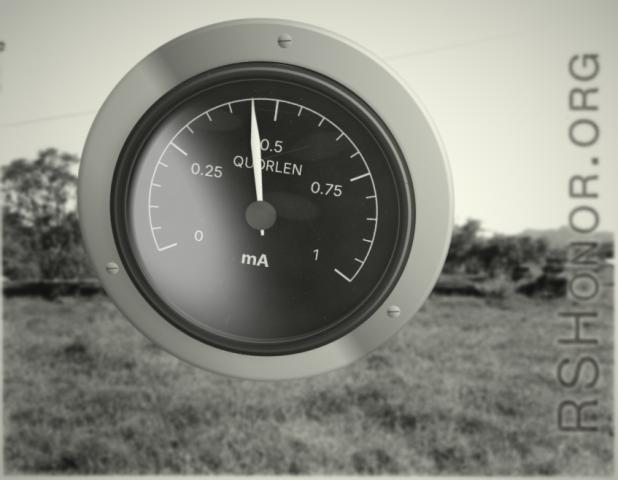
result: 0.45 mA
